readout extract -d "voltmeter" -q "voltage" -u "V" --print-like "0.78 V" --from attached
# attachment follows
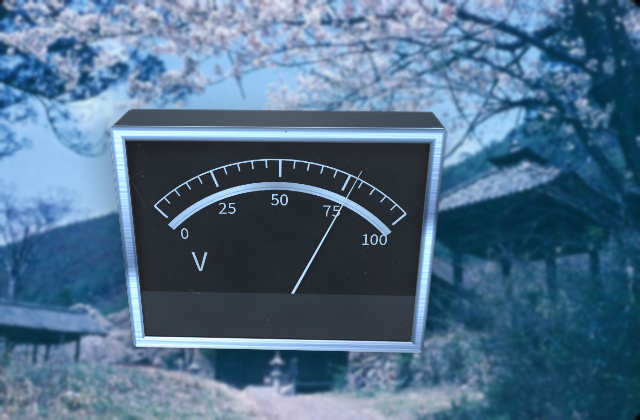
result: 77.5 V
